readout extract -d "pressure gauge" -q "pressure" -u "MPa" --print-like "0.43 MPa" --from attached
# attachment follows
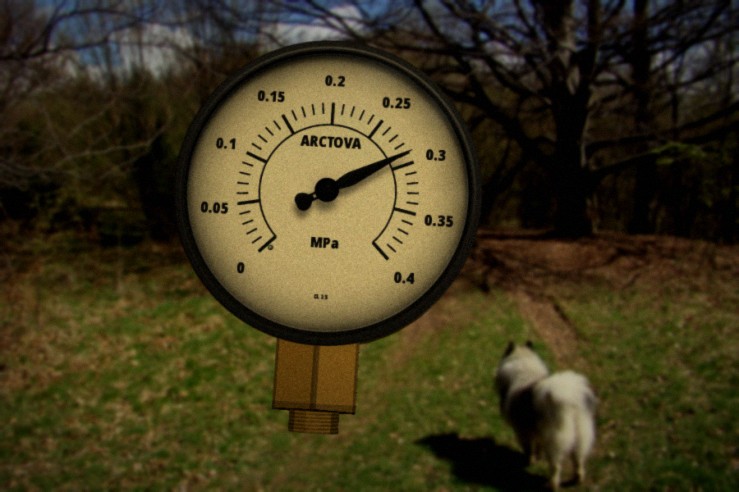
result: 0.29 MPa
